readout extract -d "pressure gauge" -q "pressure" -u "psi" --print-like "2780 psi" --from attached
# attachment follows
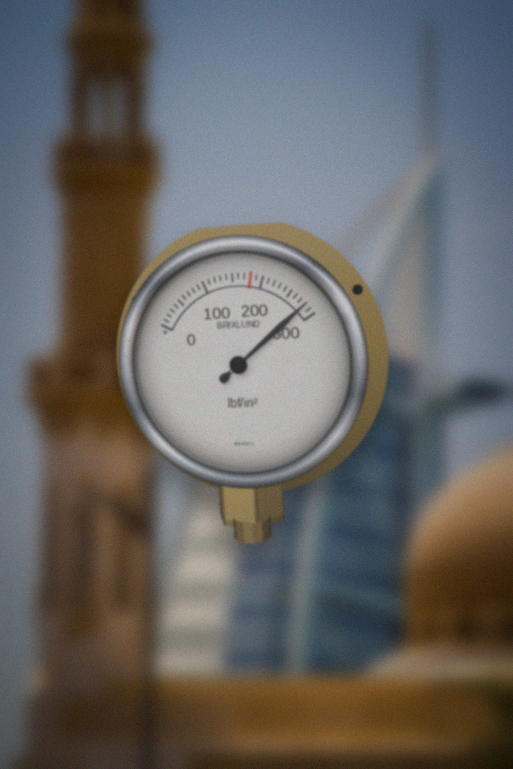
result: 280 psi
